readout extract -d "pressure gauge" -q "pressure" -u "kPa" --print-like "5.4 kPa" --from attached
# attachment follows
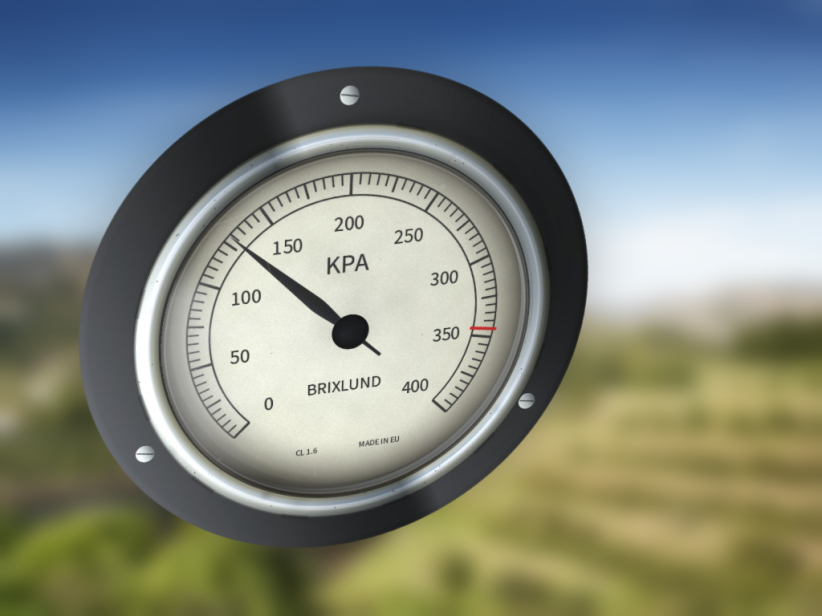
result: 130 kPa
